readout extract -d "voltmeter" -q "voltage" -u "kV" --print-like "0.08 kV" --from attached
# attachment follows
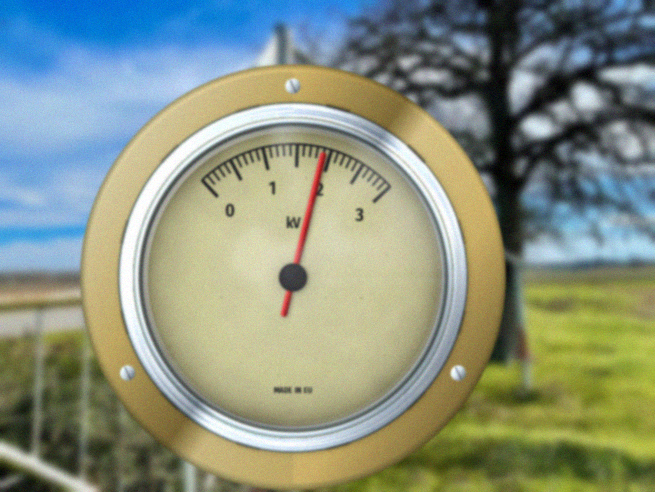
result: 1.9 kV
